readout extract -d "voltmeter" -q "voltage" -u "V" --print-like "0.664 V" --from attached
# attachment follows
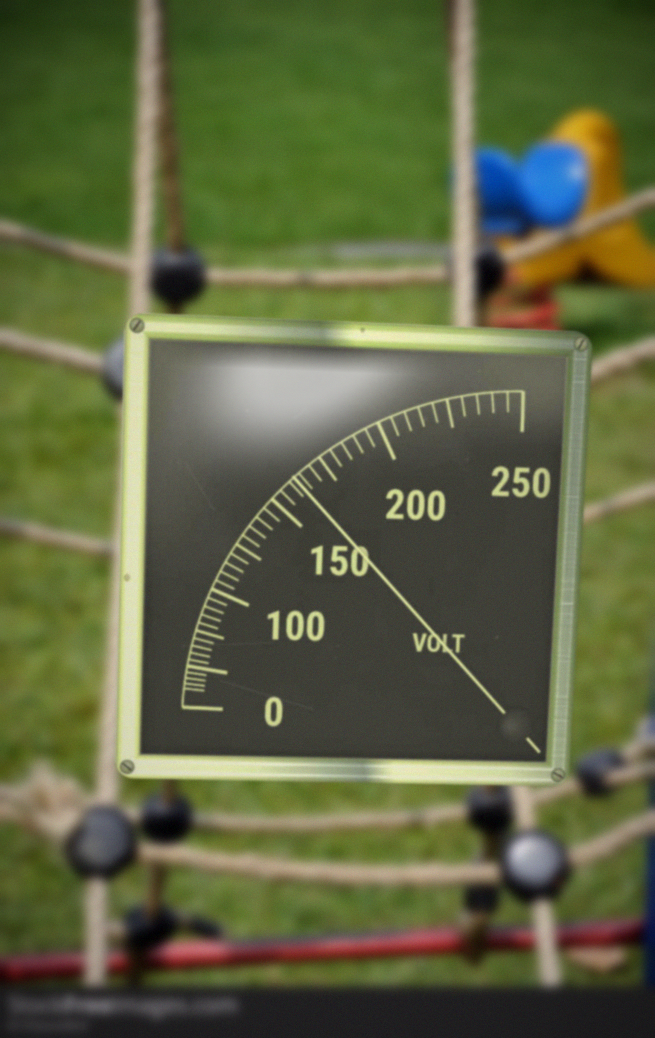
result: 162.5 V
